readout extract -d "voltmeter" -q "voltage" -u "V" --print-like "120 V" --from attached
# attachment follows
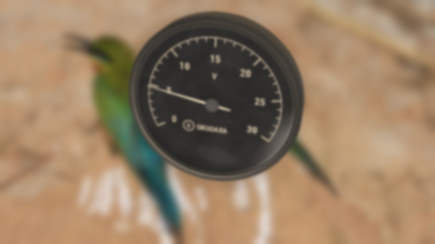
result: 5 V
